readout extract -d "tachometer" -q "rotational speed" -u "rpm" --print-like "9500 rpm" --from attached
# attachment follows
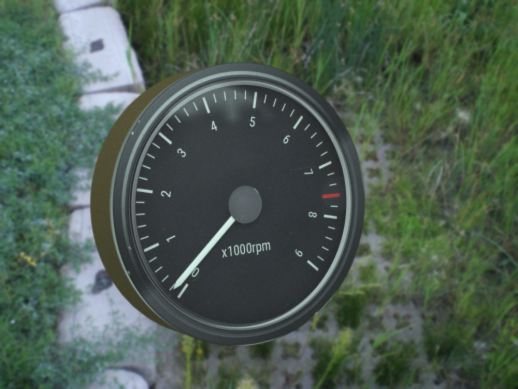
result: 200 rpm
